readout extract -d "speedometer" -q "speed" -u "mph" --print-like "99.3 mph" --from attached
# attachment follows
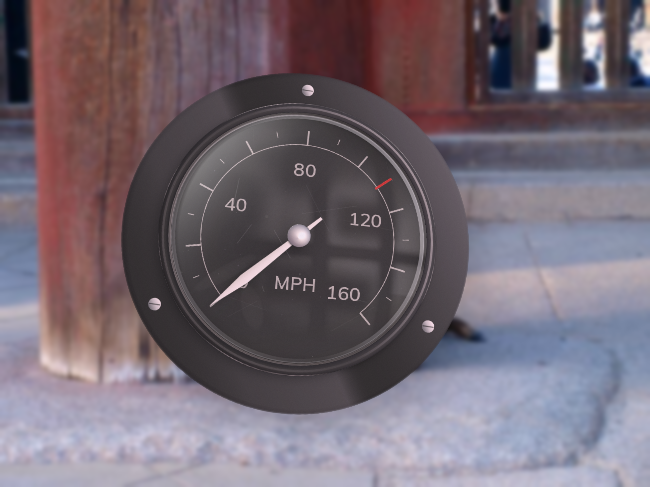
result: 0 mph
